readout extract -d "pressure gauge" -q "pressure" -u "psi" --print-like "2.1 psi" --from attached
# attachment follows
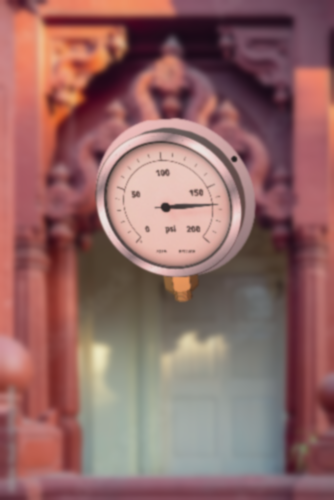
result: 165 psi
